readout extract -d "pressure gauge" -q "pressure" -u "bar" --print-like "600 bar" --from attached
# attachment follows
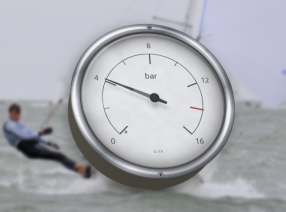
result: 4 bar
